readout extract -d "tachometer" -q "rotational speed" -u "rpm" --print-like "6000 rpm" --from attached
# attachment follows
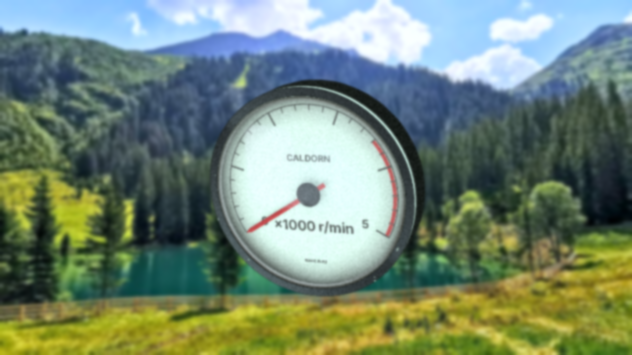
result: 0 rpm
